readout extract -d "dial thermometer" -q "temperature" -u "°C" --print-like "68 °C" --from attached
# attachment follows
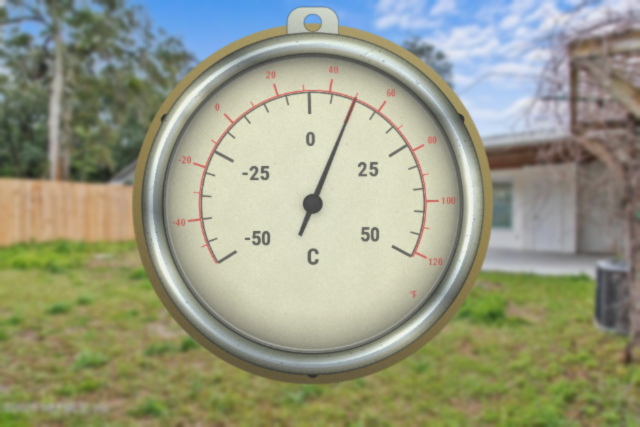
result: 10 °C
